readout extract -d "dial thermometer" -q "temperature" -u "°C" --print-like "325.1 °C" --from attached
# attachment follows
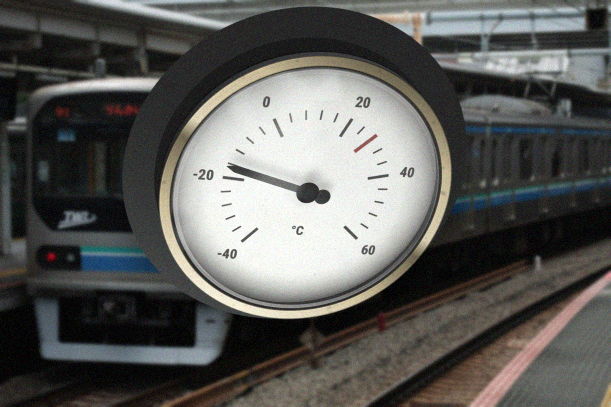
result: -16 °C
